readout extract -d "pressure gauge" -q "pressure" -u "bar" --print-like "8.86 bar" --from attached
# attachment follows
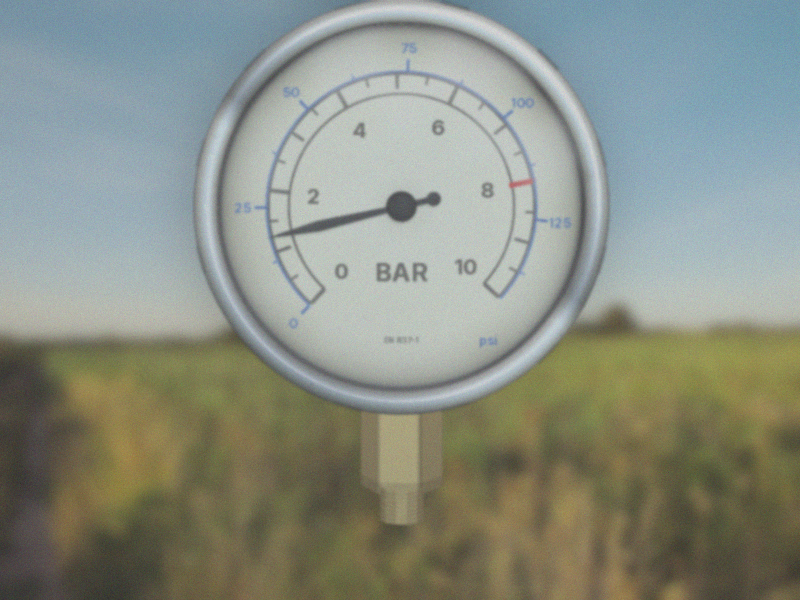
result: 1.25 bar
